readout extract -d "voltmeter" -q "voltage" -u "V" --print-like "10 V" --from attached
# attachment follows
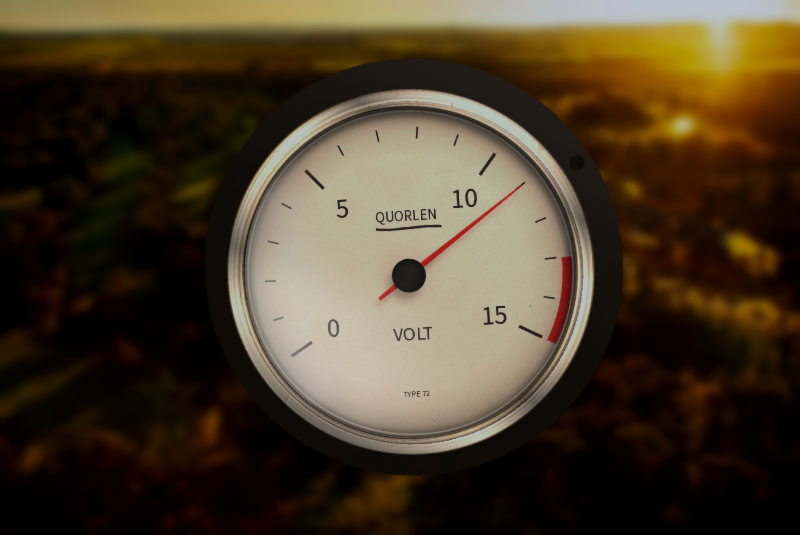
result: 11 V
